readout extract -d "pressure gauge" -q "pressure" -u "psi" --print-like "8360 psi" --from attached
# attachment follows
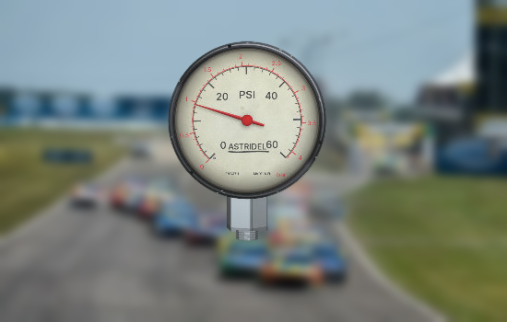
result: 14 psi
